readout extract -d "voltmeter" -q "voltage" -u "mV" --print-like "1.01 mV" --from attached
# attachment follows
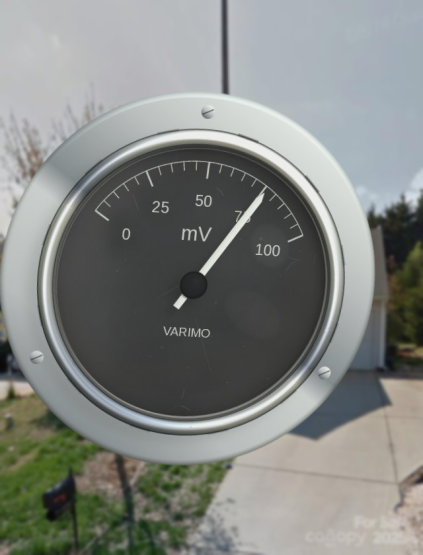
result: 75 mV
